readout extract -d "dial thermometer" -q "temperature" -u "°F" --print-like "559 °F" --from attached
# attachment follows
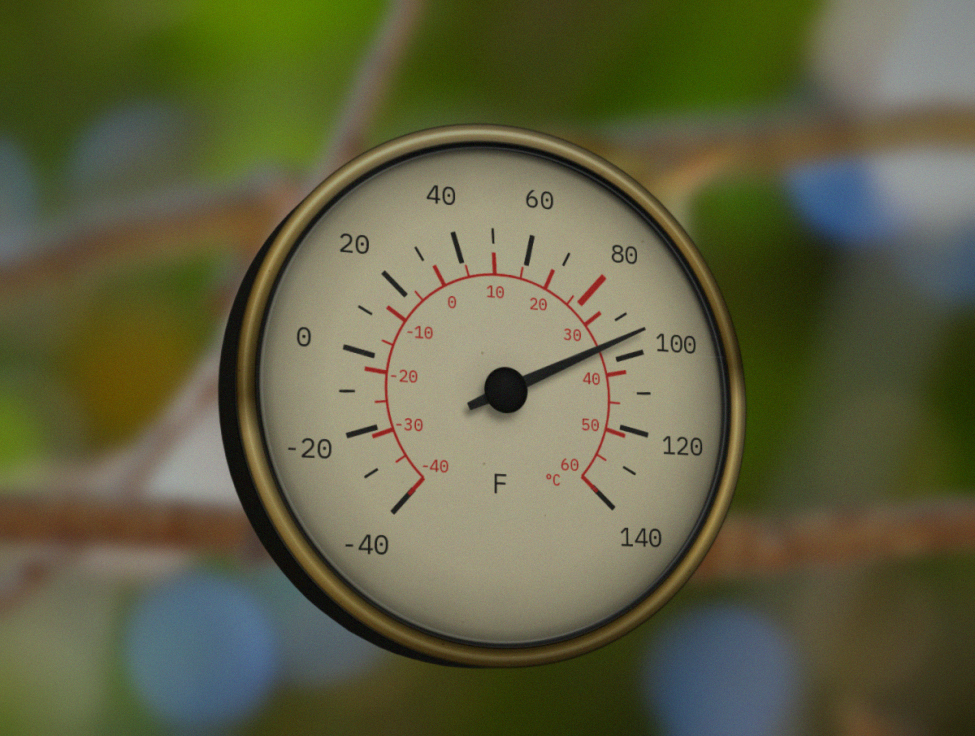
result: 95 °F
